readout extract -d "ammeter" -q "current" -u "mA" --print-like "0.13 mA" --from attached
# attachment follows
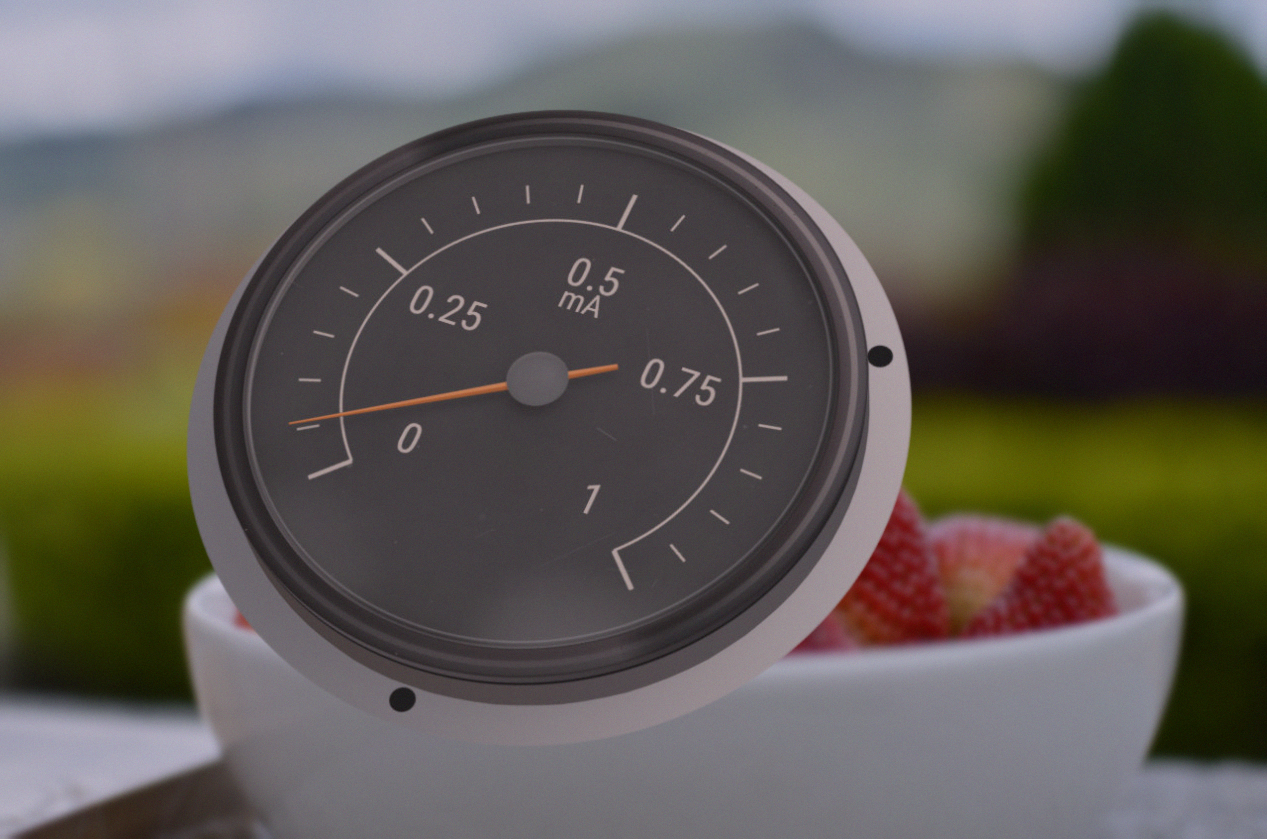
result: 0.05 mA
